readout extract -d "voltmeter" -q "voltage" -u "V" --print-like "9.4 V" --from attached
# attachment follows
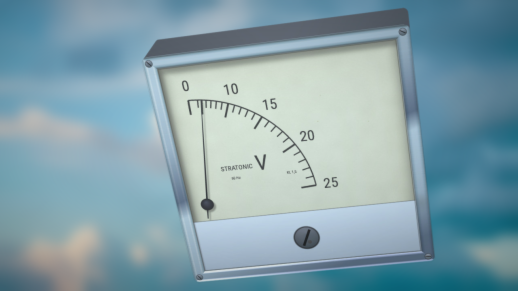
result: 5 V
